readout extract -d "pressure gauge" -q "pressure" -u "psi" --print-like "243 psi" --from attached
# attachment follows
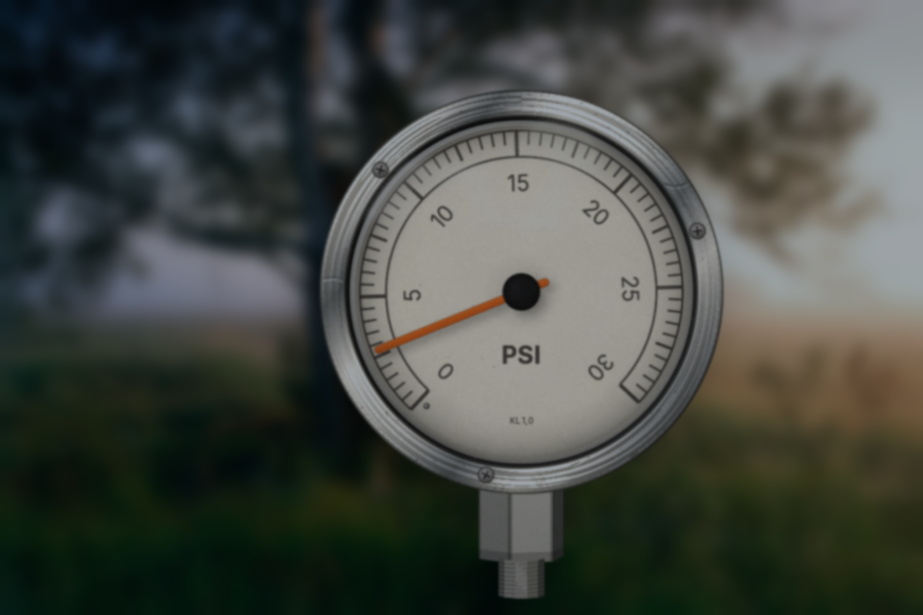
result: 2.75 psi
